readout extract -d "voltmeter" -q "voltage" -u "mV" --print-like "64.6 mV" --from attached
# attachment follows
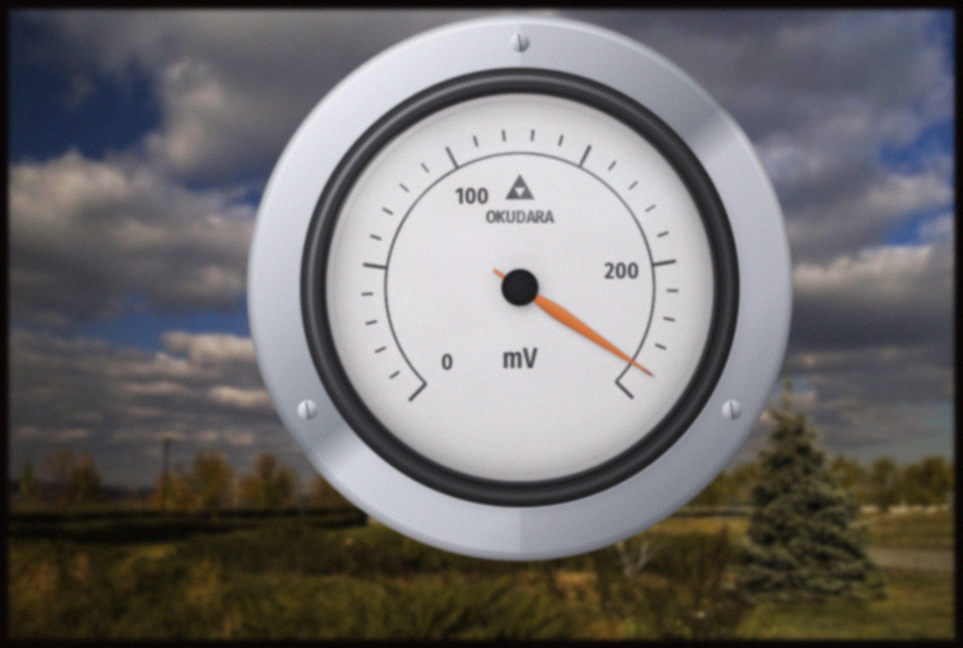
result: 240 mV
